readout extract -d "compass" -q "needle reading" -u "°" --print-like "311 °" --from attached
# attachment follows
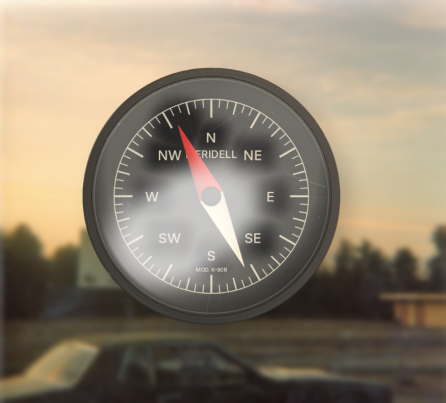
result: 335 °
